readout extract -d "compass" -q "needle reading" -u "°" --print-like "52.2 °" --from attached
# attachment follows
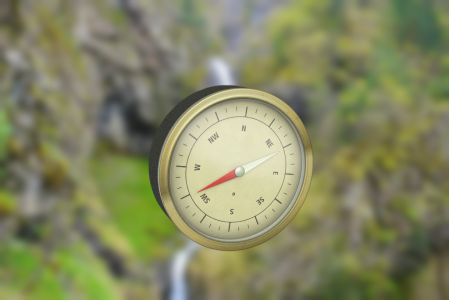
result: 240 °
